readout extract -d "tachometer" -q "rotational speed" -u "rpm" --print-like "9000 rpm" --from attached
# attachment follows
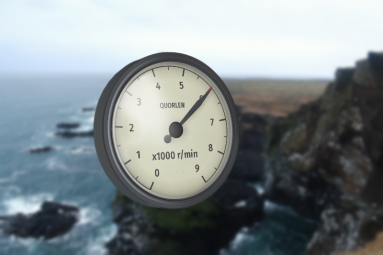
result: 6000 rpm
